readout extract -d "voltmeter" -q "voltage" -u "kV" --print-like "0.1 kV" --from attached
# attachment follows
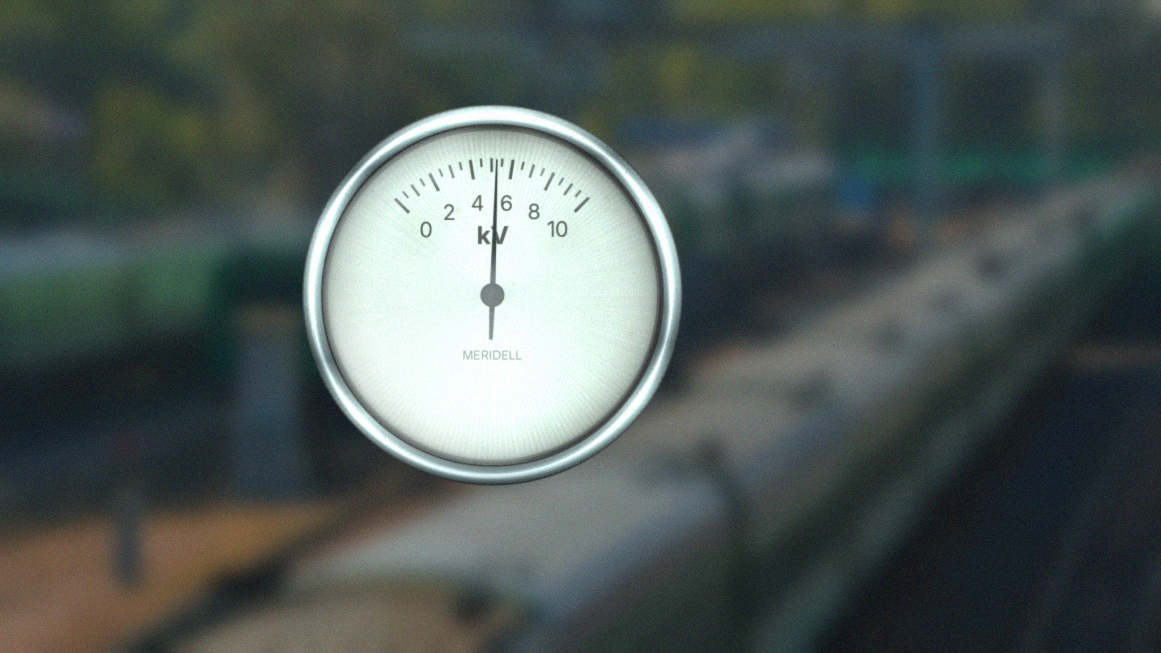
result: 5.25 kV
